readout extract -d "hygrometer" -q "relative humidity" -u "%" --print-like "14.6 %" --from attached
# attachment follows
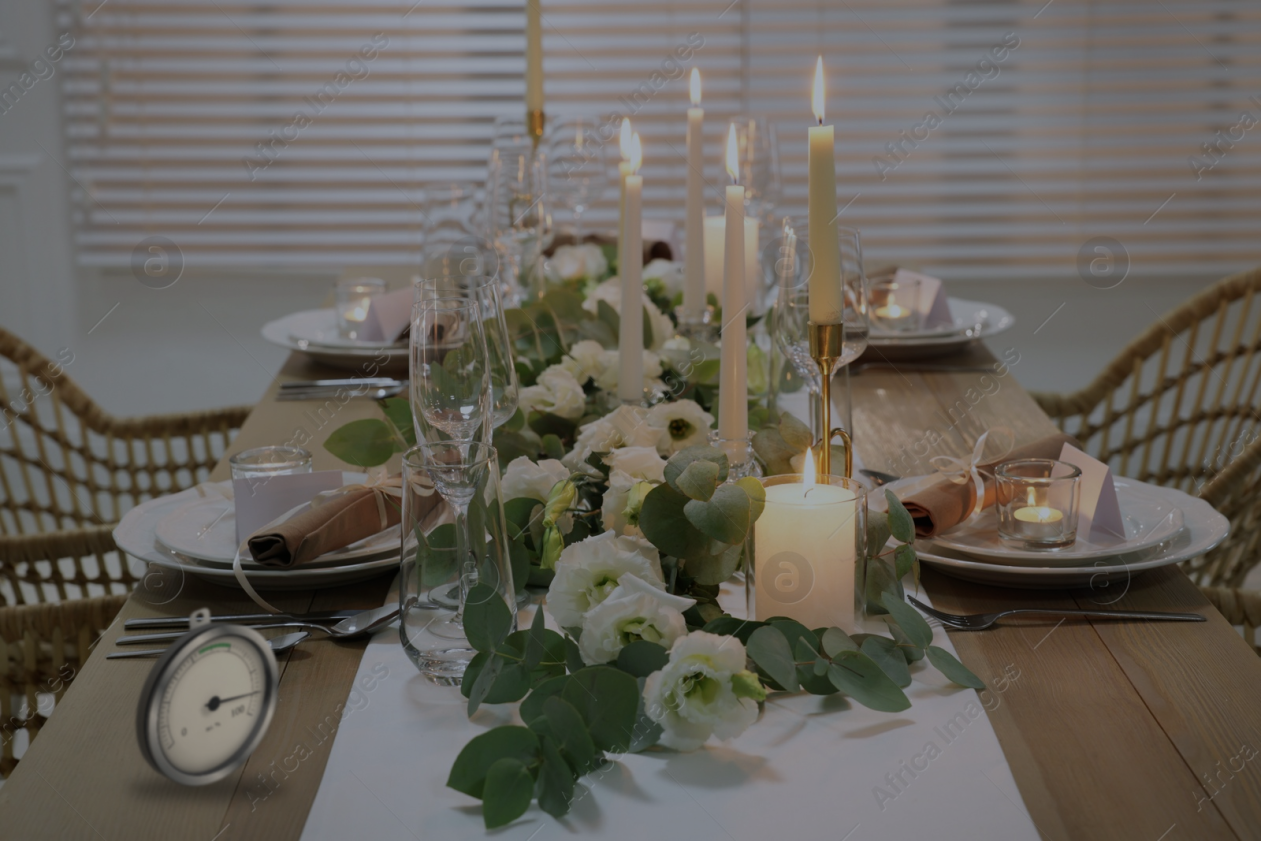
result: 90 %
